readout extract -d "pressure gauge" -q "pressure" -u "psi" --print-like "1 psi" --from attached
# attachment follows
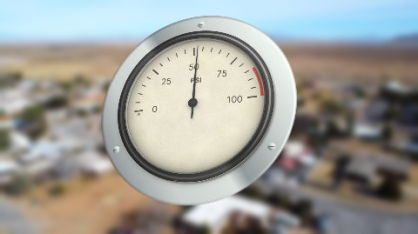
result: 52.5 psi
